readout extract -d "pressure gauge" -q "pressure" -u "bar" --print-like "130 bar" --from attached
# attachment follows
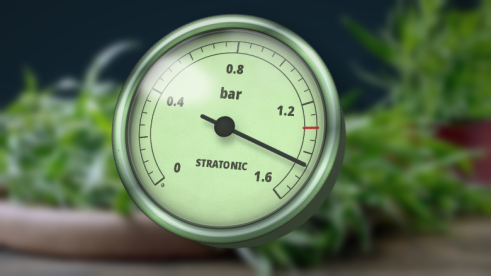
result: 1.45 bar
